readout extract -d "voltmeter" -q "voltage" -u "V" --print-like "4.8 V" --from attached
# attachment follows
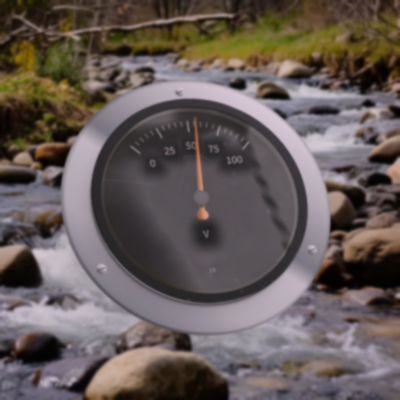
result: 55 V
